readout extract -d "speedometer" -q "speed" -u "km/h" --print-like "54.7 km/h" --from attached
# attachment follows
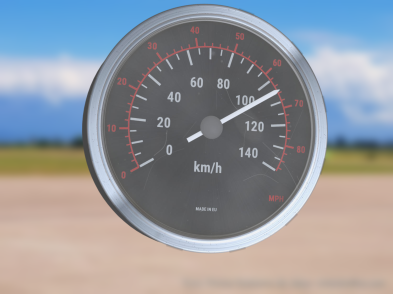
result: 105 km/h
